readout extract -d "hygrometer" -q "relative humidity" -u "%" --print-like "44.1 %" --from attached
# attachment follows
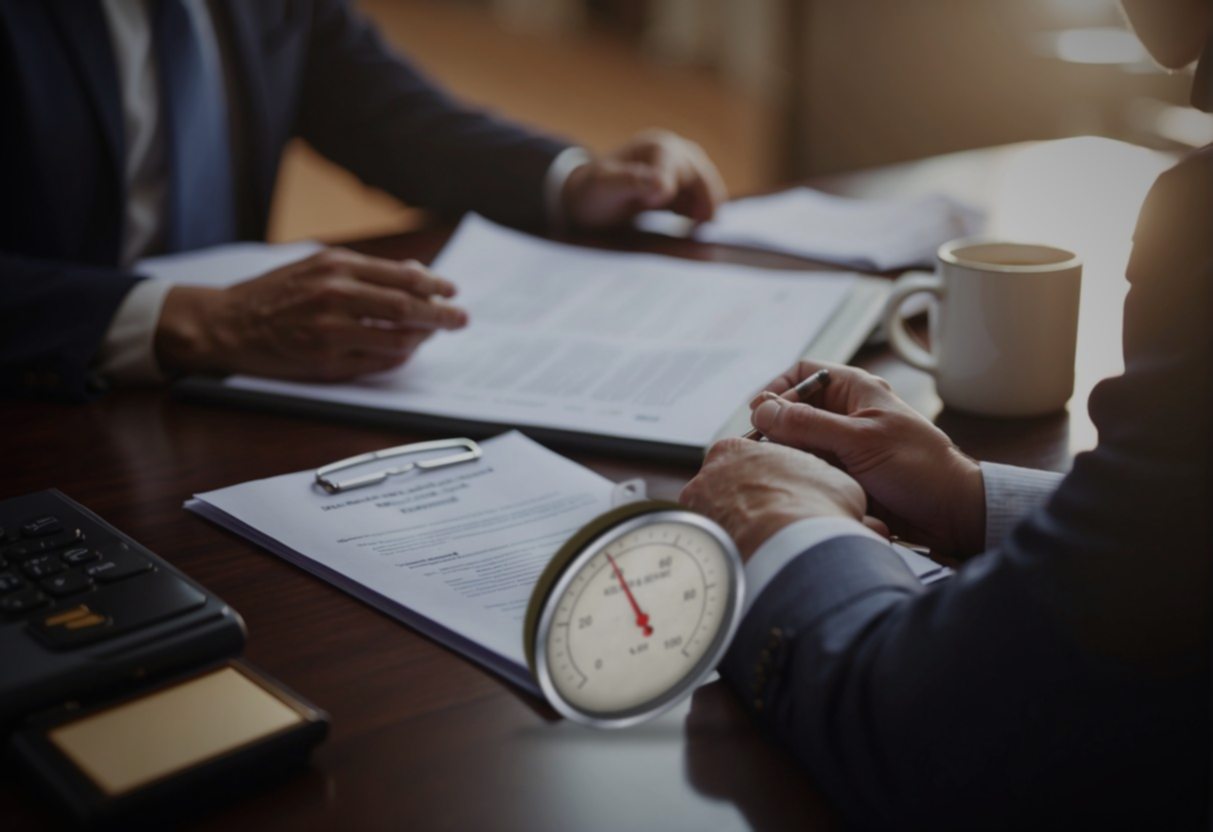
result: 40 %
